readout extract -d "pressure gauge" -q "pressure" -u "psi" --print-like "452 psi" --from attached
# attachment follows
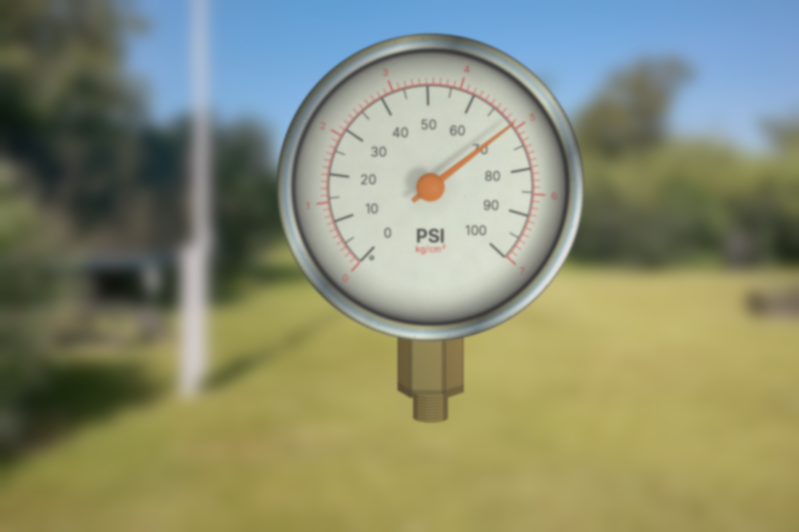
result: 70 psi
